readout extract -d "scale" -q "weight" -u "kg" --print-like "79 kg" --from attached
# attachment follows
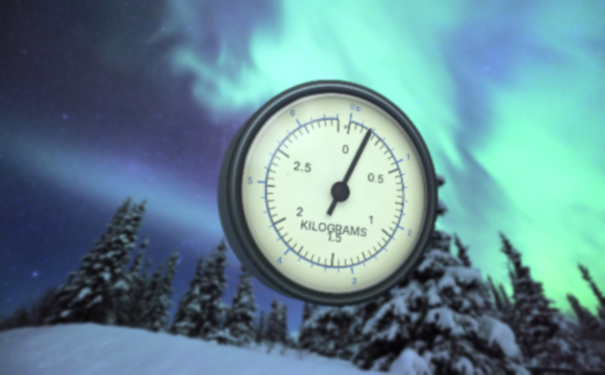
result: 0.15 kg
